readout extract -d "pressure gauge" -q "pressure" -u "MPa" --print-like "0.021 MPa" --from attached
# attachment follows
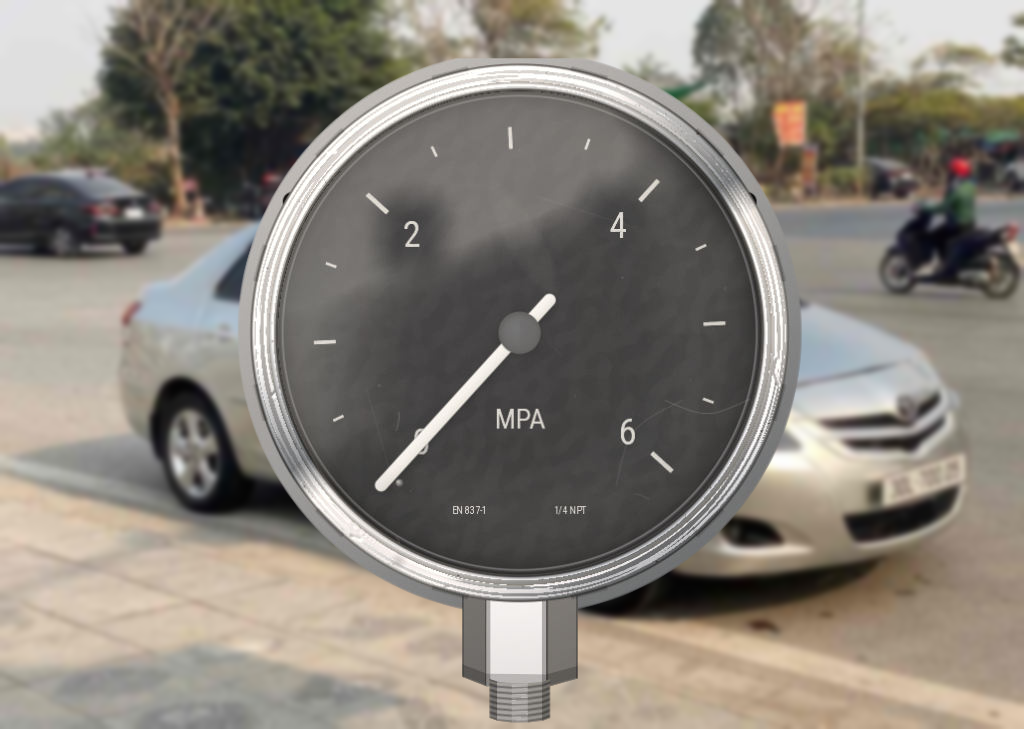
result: 0 MPa
